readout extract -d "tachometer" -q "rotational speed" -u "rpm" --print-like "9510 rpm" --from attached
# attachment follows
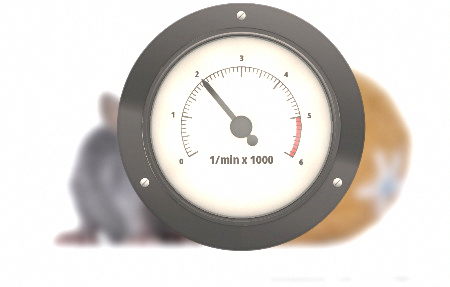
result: 2000 rpm
